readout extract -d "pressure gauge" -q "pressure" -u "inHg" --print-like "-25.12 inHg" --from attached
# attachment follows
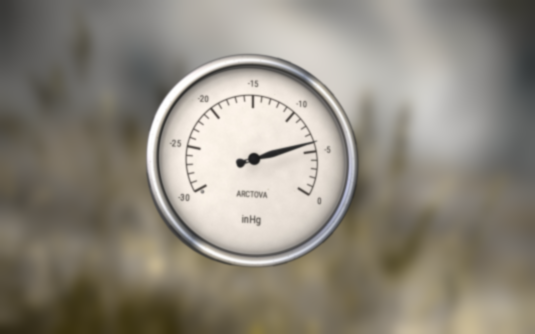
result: -6 inHg
